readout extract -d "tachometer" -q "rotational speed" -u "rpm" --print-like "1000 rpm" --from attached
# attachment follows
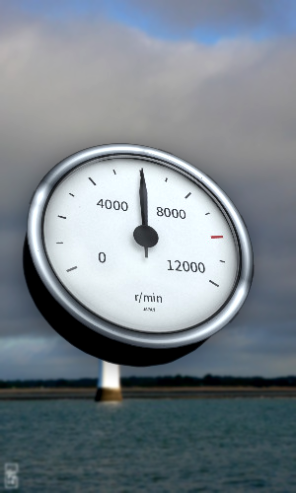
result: 6000 rpm
